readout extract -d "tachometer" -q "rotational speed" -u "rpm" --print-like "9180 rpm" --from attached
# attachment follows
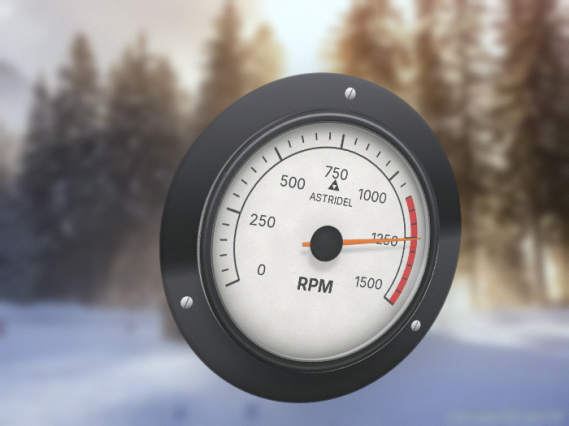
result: 1250 rpm
